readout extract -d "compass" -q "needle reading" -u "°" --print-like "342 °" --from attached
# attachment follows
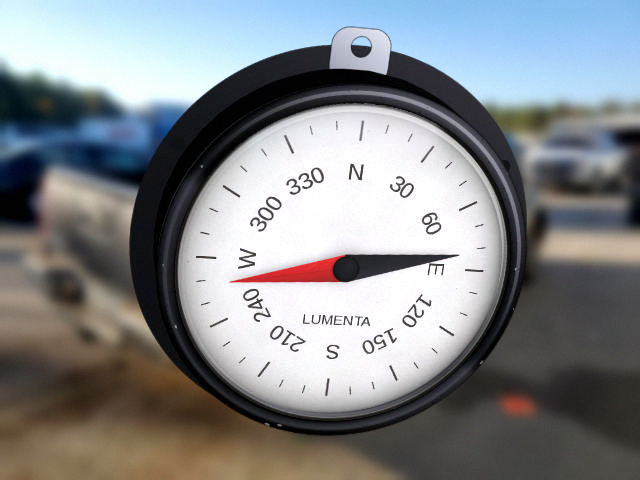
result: 260 °
